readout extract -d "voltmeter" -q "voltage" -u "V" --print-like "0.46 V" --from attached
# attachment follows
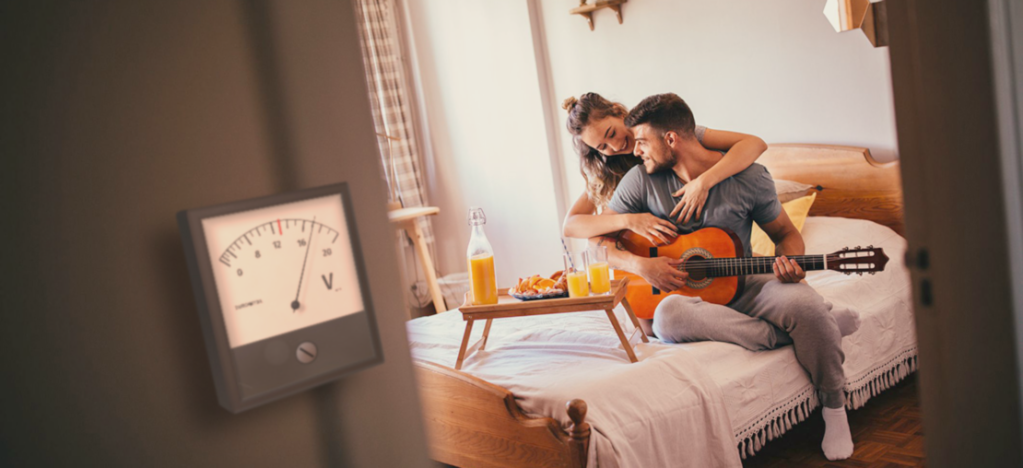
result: 17 V
